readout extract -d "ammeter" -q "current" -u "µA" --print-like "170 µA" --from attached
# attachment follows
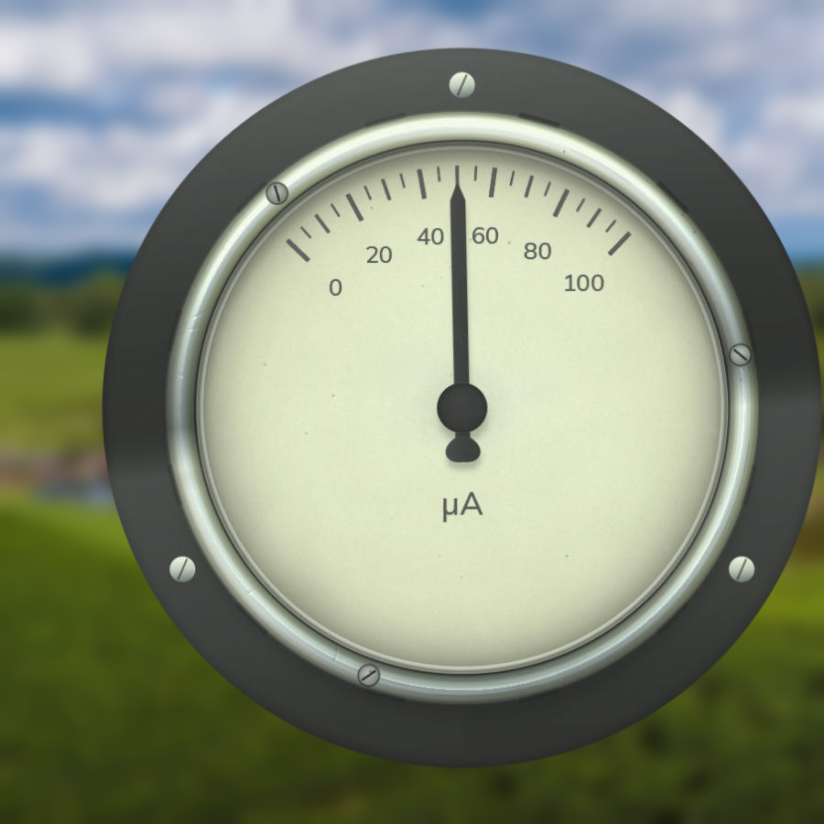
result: 50 µA
